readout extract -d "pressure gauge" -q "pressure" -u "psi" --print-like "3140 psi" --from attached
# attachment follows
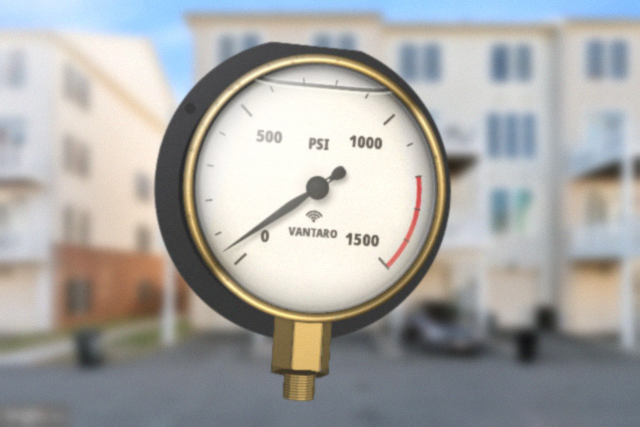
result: 50 psi
